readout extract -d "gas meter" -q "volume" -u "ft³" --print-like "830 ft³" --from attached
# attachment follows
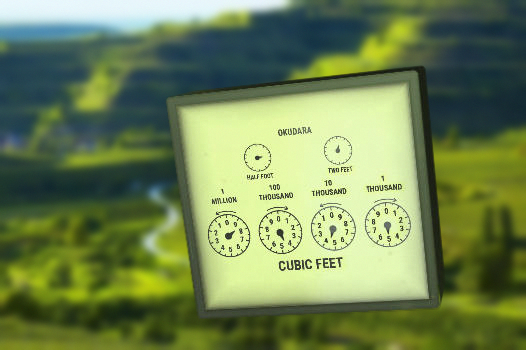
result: 844500 ft³
